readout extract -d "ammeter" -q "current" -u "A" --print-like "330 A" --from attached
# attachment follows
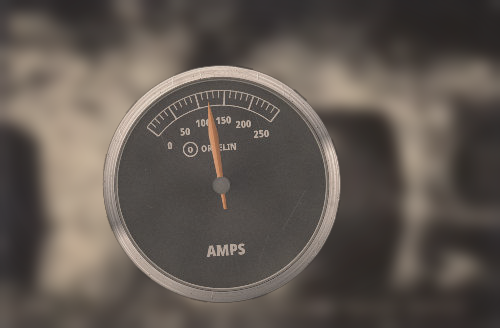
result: 120 A
